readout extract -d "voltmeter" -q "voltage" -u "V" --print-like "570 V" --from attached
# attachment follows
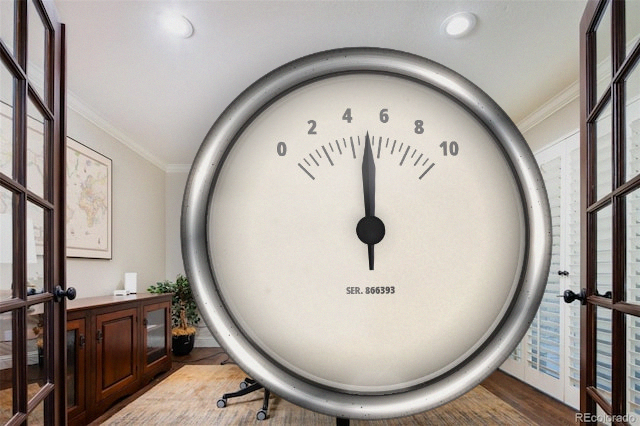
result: 5 V
